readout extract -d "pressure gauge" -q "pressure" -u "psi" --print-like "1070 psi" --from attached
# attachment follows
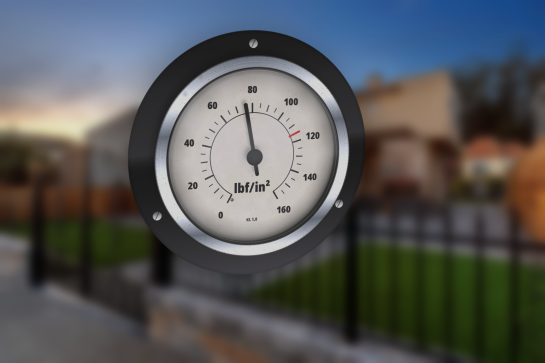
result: 75 psi
